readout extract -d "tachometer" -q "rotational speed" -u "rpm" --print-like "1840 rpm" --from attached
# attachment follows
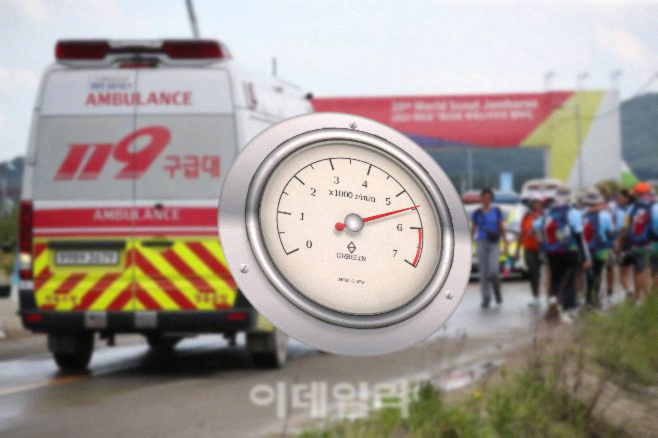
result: 5500 rpm
